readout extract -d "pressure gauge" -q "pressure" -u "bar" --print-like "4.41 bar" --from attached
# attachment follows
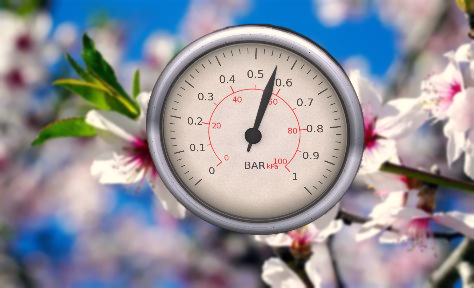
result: 0.56 bar
